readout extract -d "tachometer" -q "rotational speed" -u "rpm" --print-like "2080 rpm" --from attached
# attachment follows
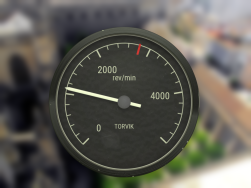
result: 1100 rpm
